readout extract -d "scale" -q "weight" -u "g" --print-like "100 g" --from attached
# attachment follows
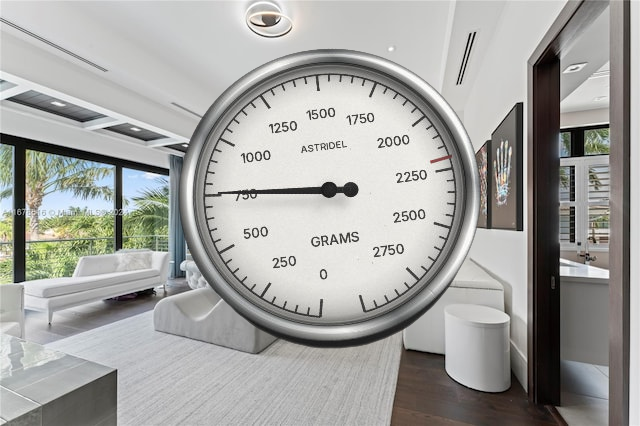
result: 750 g
